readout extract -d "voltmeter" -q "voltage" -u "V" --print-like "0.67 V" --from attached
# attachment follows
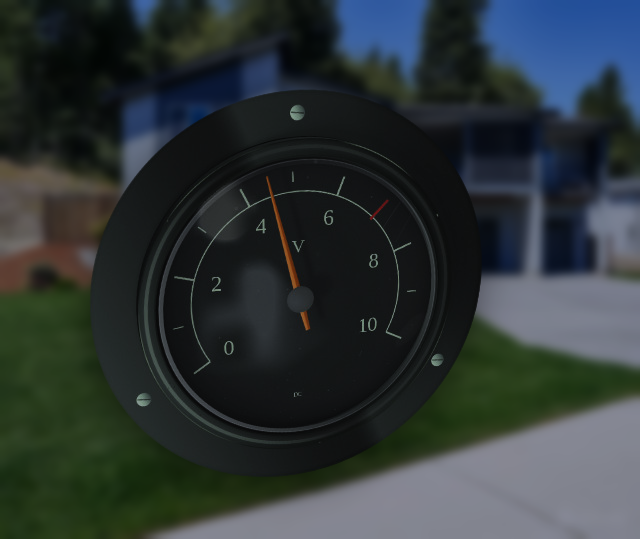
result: 4.5 V
